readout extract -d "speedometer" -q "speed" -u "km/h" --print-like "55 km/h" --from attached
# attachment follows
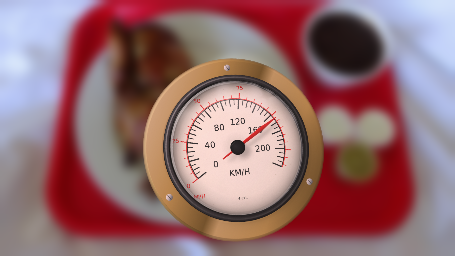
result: 165 km/h
